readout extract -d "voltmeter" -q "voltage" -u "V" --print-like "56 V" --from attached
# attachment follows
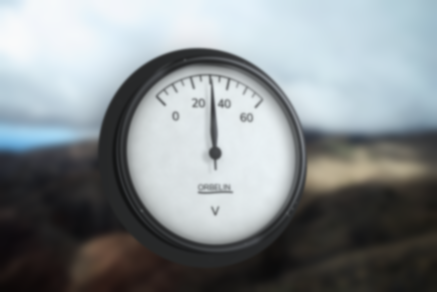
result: 30 V
